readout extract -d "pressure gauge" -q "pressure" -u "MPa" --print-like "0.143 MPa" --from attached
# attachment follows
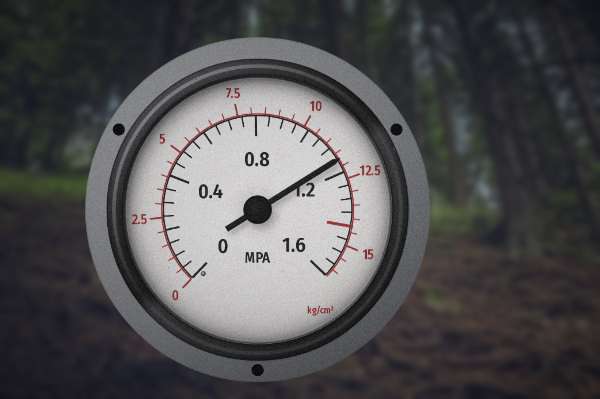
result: 1.15 MPa
